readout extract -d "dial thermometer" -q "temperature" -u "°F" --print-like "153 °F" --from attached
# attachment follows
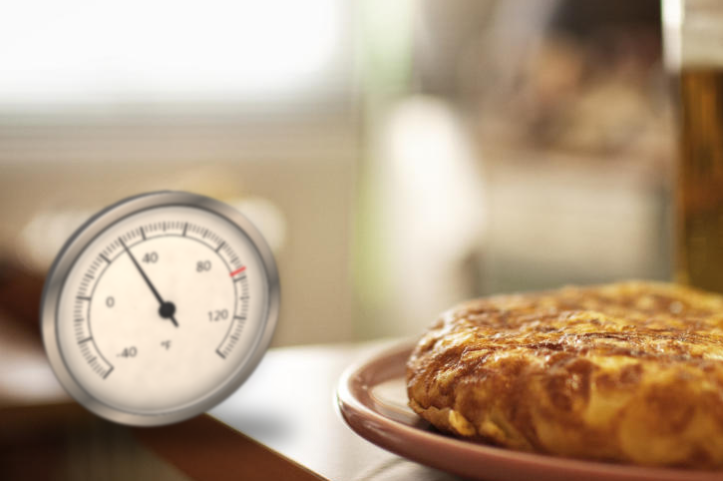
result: 30 °F
